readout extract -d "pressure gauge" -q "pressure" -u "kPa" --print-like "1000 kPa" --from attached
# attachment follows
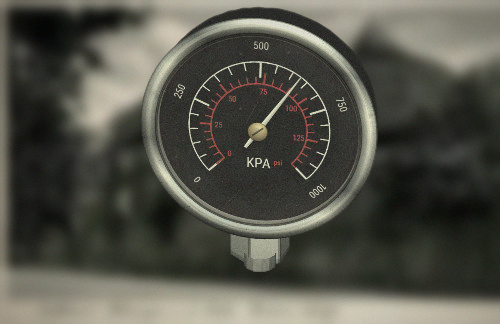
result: 625 kPa
